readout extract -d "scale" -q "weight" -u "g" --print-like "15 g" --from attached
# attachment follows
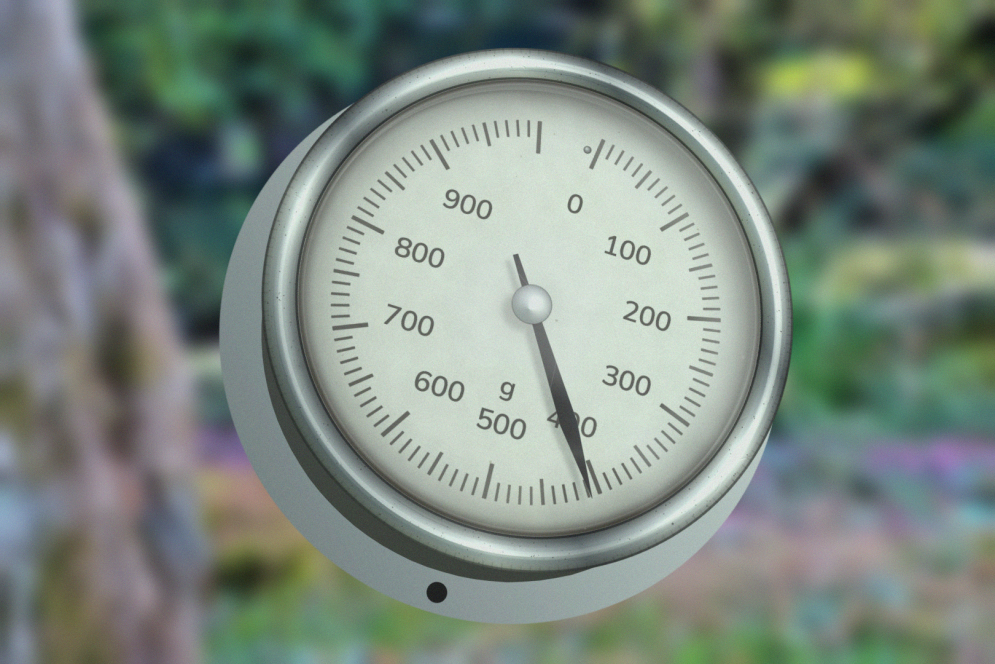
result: 410 g
